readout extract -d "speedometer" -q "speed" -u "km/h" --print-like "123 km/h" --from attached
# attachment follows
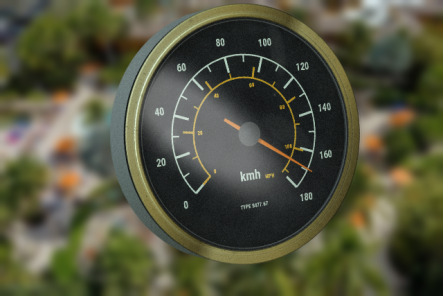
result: 170 km/h
